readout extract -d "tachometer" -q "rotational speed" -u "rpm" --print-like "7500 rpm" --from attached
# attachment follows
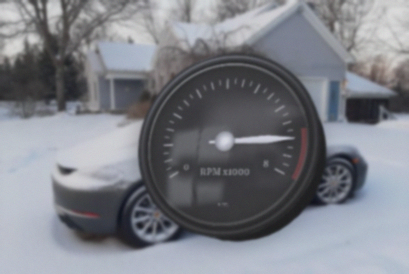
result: 7000 rpm
